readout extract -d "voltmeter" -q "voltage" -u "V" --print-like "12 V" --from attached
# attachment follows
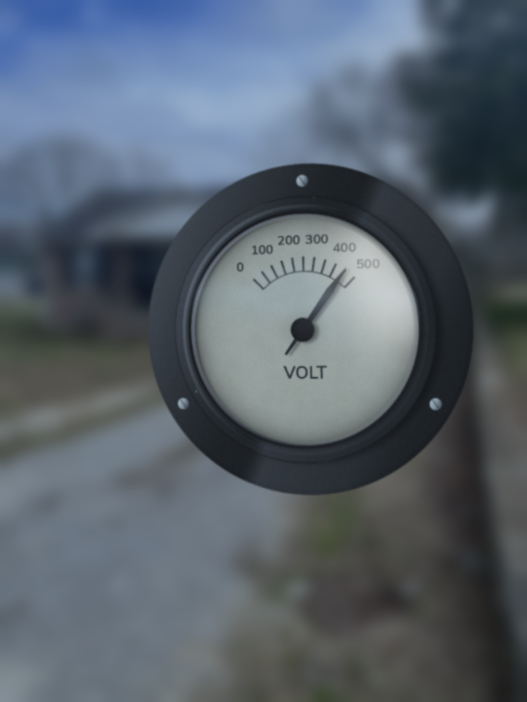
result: 450 V
